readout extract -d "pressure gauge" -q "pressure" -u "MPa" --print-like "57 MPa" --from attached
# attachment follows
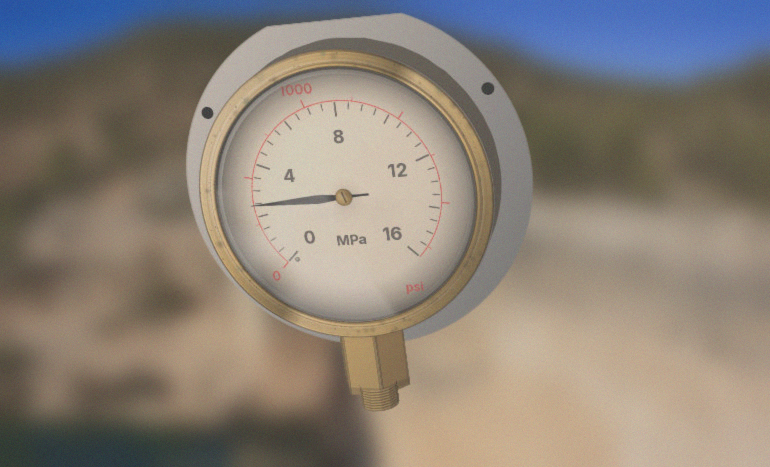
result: 2.5 MPa
